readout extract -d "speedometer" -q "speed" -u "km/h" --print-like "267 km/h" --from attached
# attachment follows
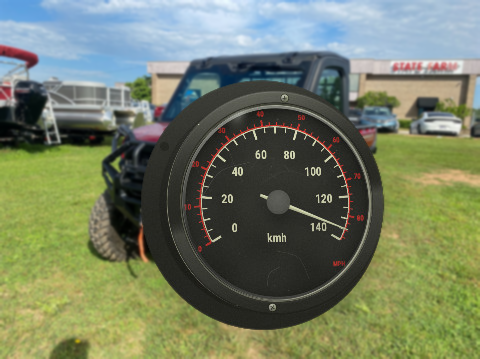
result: 135 km/h
